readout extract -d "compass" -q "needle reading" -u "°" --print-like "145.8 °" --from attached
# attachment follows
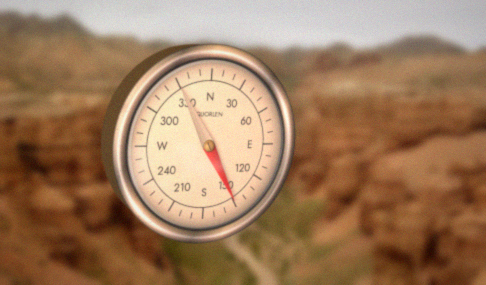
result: 150 °
